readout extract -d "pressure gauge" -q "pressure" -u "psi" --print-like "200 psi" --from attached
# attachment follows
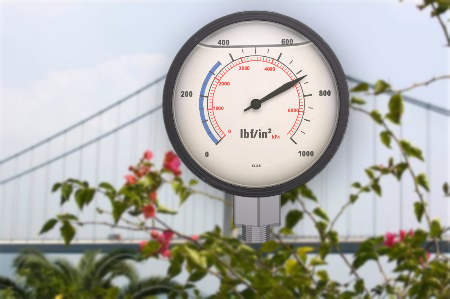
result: 725 psi
